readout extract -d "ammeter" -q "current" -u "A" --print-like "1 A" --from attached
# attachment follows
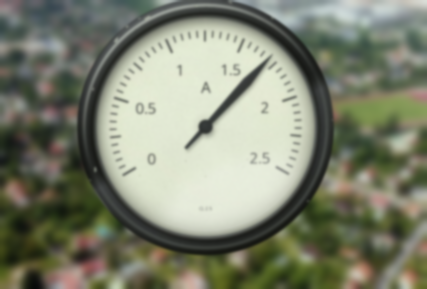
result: 1.7 A
